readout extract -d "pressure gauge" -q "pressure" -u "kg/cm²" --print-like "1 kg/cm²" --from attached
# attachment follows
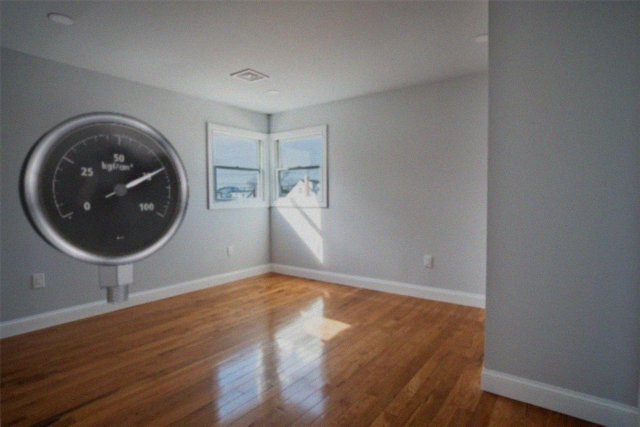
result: 75 kg/cm²
